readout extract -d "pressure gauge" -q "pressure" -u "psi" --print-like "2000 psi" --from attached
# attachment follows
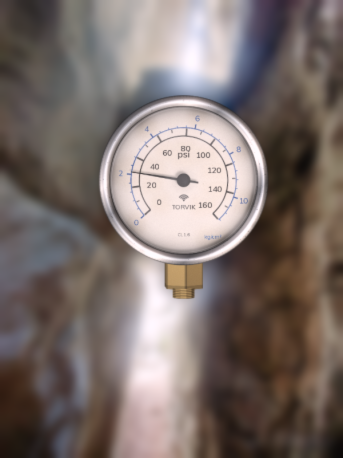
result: 30 psi
